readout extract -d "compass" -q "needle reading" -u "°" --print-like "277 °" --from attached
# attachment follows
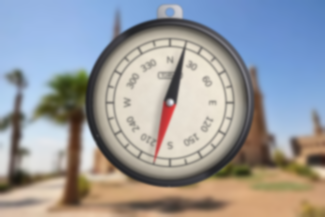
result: 195 °
